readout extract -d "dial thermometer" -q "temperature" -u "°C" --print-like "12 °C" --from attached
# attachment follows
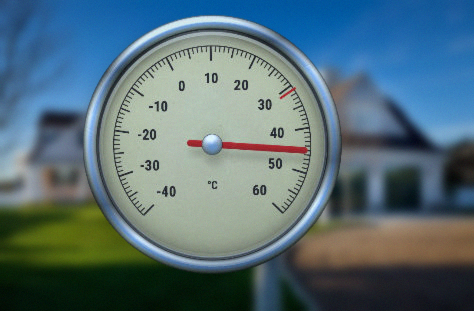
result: 45 °C
